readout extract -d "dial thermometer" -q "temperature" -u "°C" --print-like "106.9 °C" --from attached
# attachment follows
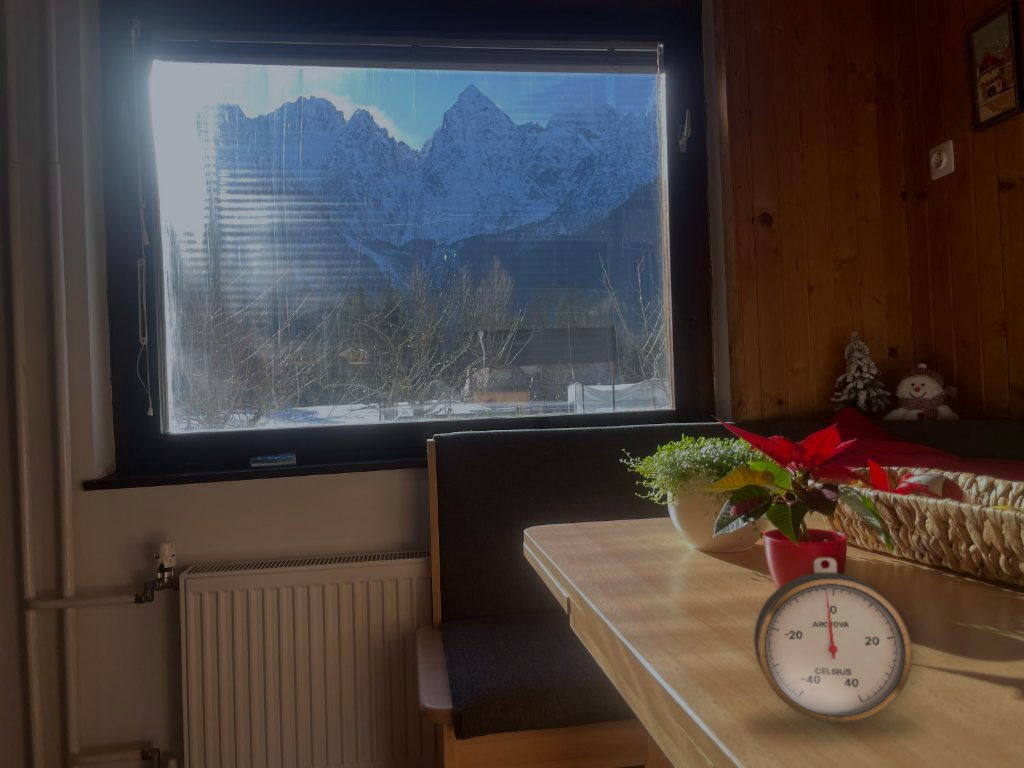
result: -2 °C
